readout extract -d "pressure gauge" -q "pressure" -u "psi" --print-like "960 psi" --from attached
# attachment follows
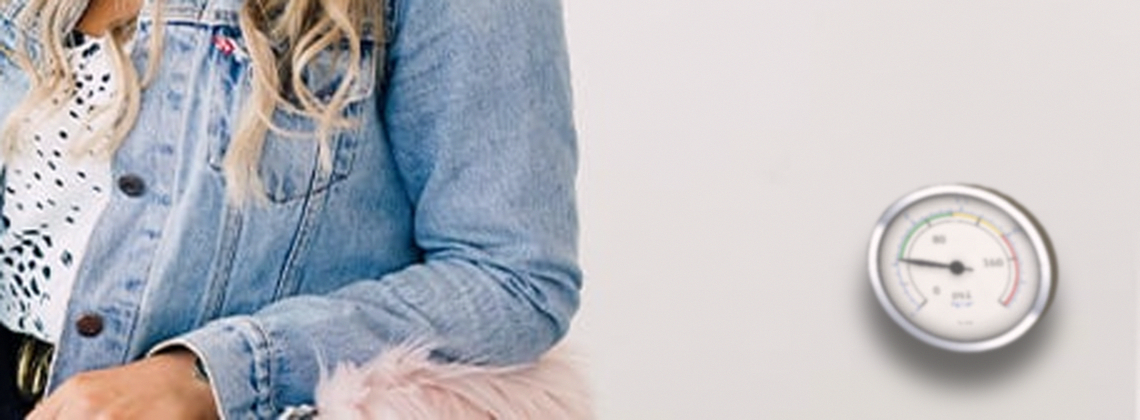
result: 40 psi
